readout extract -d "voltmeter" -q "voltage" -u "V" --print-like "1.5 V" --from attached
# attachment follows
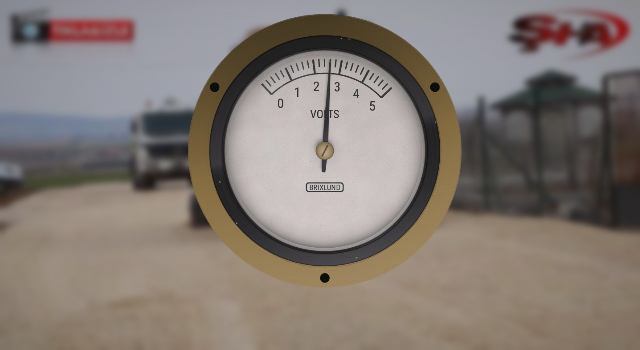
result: 2.6 V
